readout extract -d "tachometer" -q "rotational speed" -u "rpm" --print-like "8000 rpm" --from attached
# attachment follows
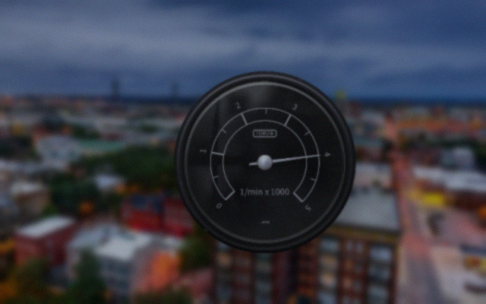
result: 4000 rpm
